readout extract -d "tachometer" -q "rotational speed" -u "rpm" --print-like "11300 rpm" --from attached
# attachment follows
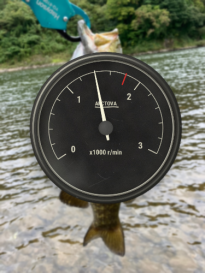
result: 1400 rpm
